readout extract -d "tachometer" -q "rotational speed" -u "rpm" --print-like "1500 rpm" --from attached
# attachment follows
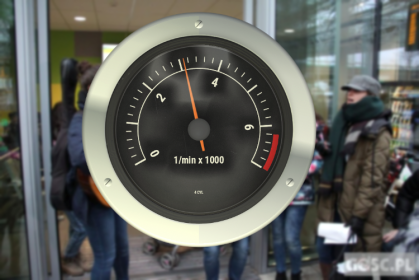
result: 3100 rpm
